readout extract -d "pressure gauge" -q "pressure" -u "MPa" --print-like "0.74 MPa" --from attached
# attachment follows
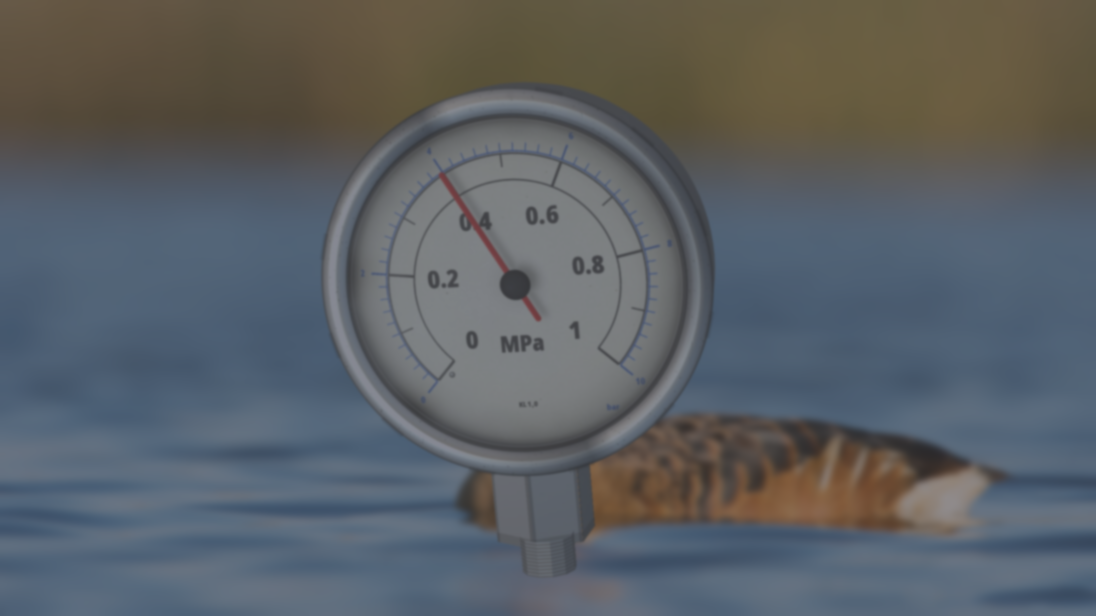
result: 0.4 MPa
